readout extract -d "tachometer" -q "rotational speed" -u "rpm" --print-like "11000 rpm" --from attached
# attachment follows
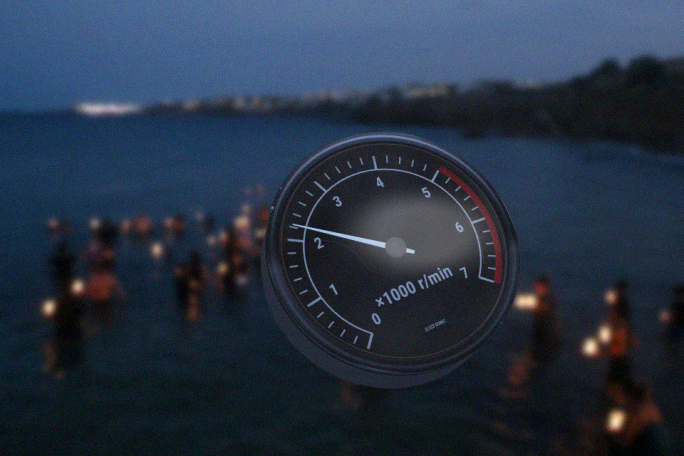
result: 2200 rpm
